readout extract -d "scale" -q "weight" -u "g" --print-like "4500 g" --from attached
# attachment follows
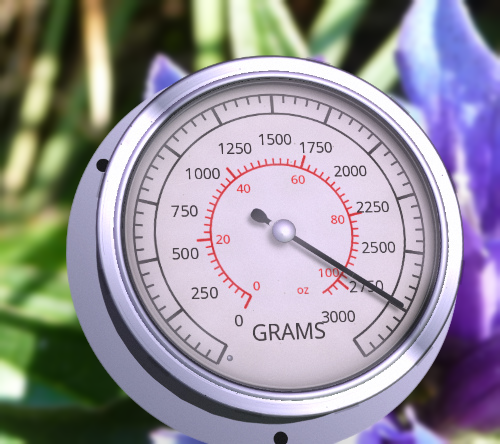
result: 2750 g
